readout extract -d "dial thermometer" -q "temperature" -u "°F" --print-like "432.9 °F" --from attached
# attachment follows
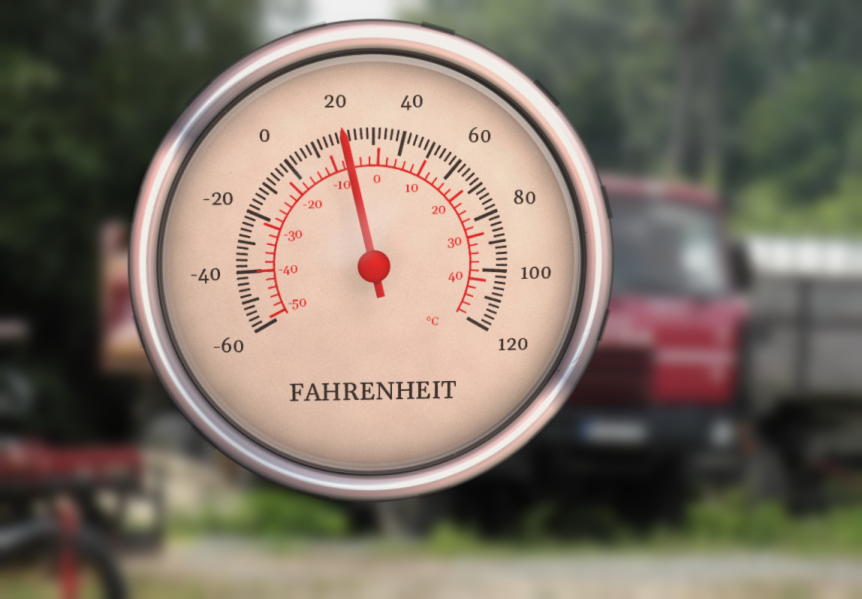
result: 20 °F
